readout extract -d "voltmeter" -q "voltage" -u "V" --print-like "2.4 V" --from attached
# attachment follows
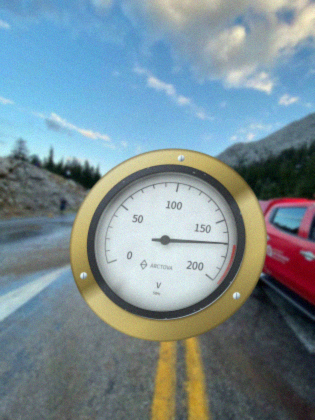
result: 170 V
